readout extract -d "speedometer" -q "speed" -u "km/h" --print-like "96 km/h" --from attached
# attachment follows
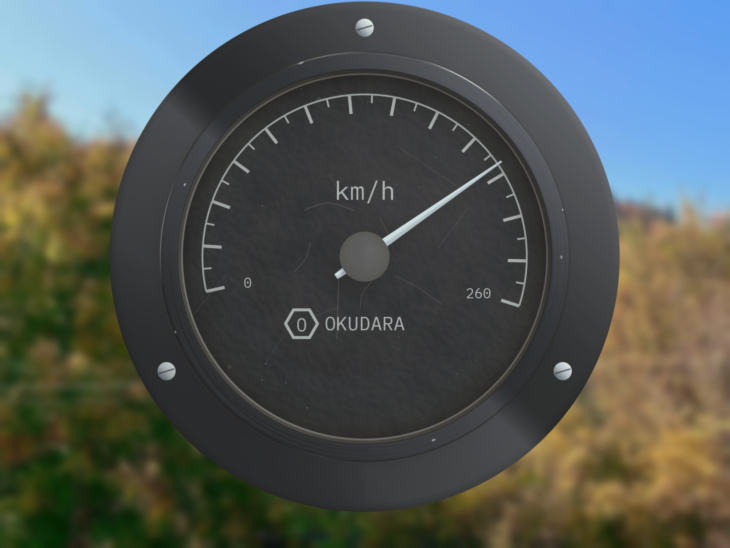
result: 195 km/h
